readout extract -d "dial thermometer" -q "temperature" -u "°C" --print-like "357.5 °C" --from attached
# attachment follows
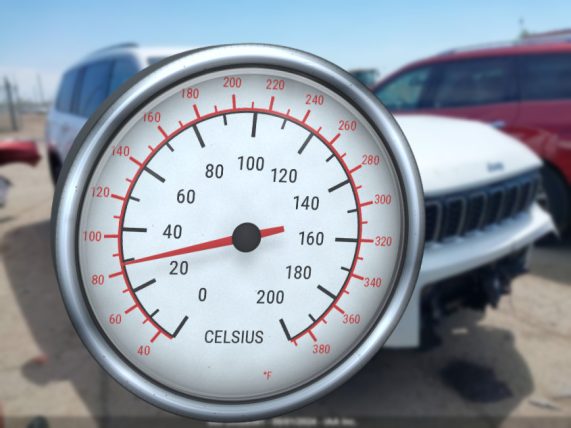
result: 30 °C
